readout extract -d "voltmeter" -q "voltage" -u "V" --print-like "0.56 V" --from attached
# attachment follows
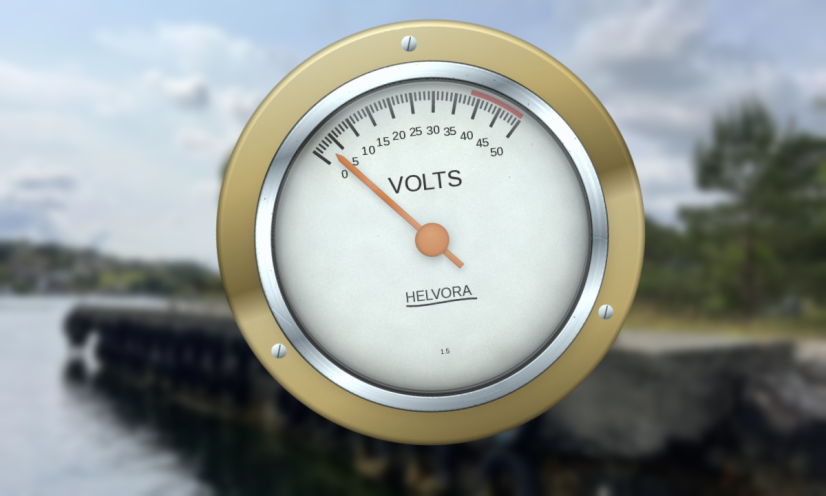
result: 3 V
